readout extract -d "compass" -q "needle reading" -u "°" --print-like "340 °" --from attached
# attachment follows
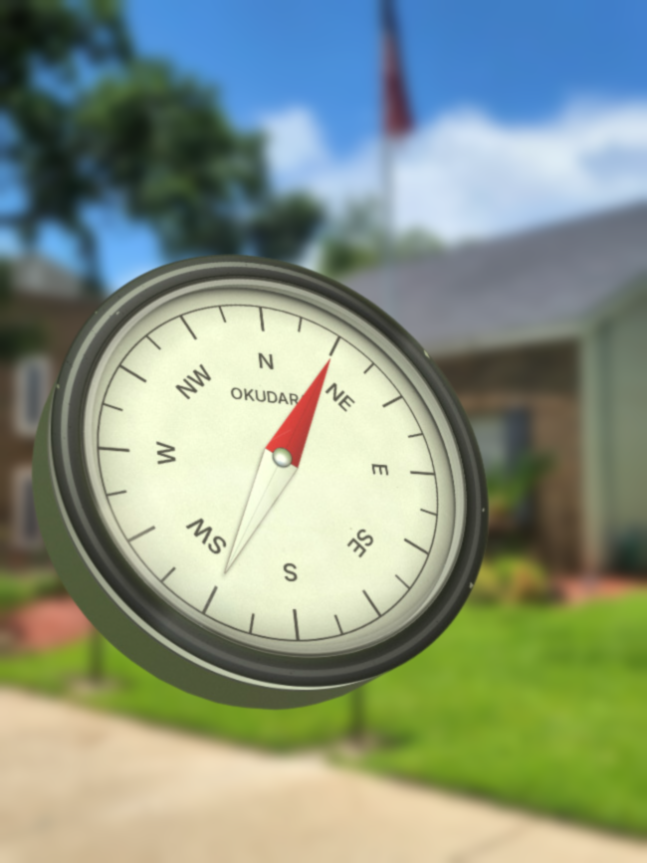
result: 30 °
